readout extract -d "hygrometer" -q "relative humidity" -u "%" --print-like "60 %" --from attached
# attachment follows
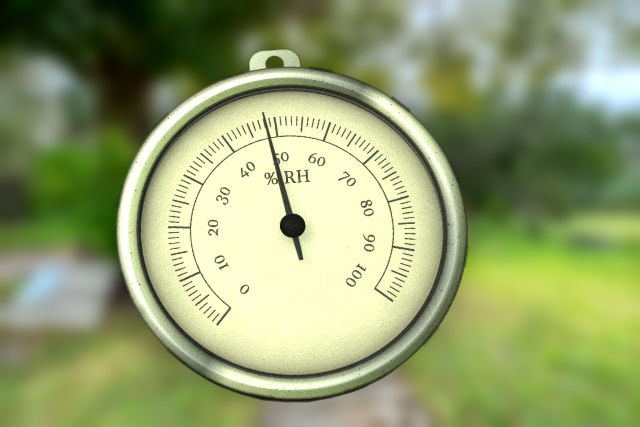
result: 48 %
